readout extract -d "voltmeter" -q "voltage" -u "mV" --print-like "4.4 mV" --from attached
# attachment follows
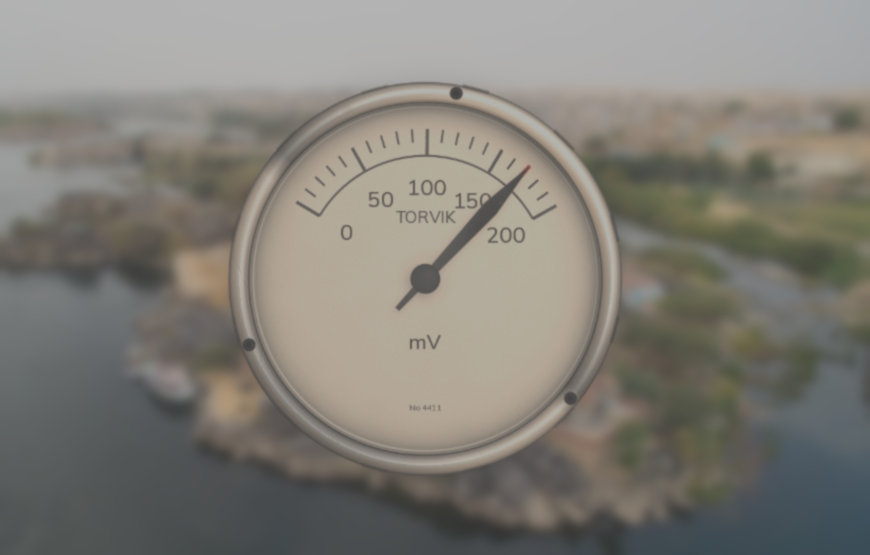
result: 170 mV
